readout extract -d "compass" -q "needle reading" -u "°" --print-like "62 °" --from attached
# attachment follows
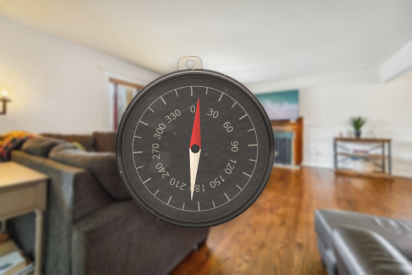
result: 7.5 °
